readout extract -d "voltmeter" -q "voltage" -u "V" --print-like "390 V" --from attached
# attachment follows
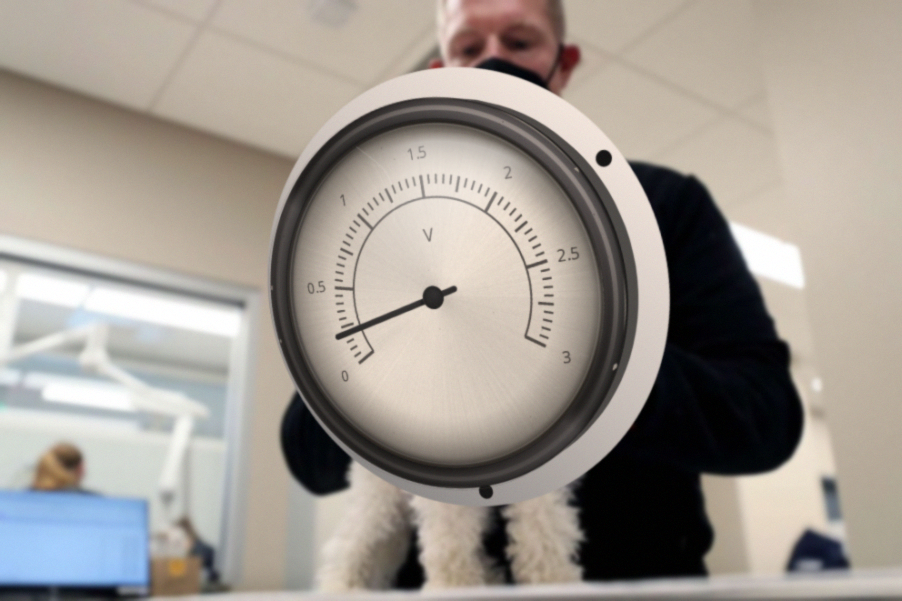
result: 0.2 V
